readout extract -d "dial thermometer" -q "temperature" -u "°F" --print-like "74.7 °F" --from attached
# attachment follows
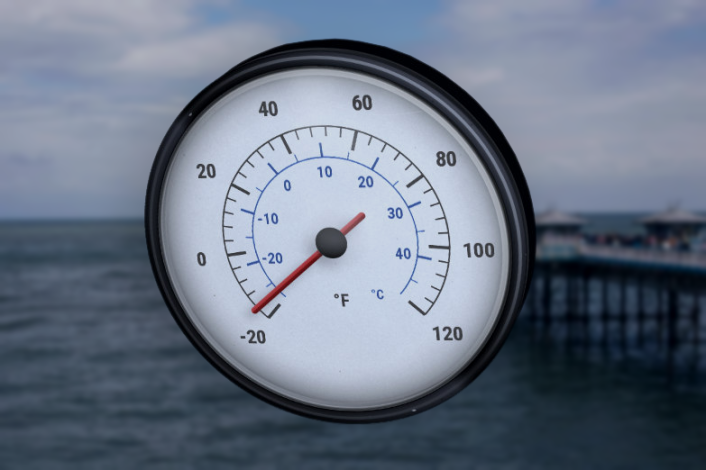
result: -16 °F
